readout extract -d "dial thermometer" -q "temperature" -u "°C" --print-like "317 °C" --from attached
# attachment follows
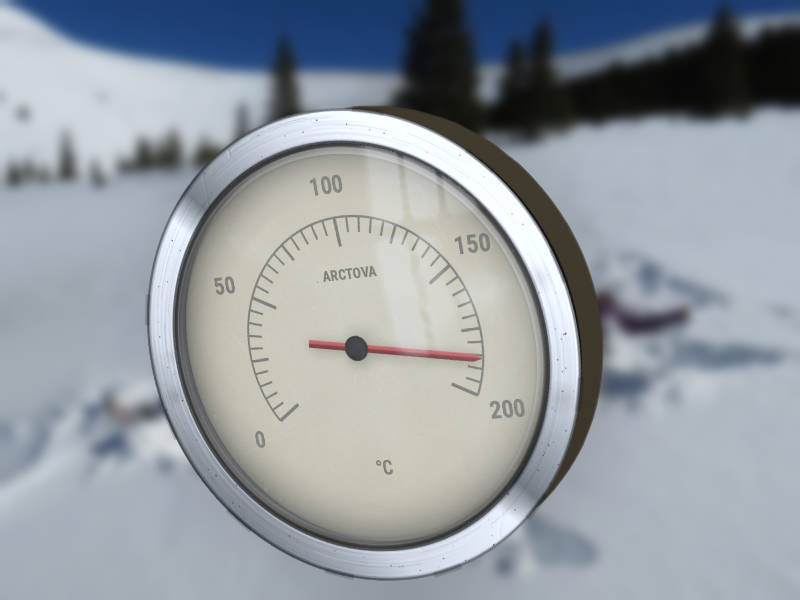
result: 185 °C
